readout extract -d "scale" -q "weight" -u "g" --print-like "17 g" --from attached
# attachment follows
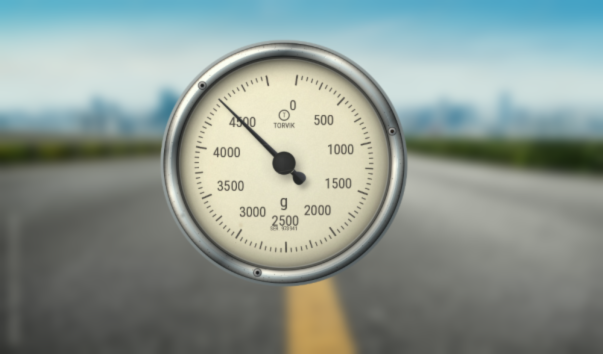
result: 4500 g
